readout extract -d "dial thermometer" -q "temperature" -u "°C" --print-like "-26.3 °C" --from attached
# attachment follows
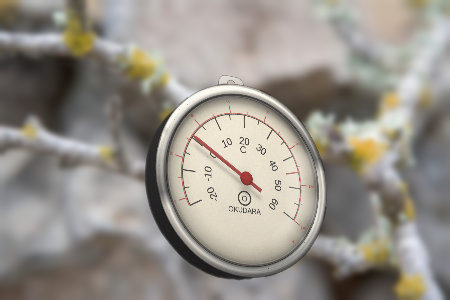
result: 0 °C
